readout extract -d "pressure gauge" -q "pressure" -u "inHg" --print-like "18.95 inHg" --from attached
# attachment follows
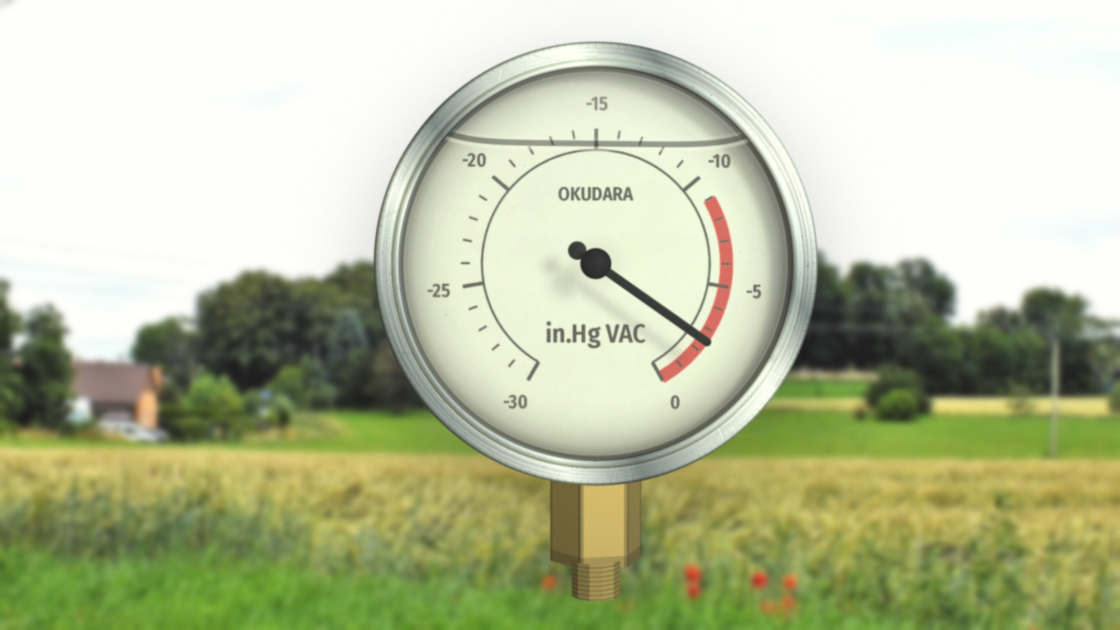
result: -2.5 inHg
